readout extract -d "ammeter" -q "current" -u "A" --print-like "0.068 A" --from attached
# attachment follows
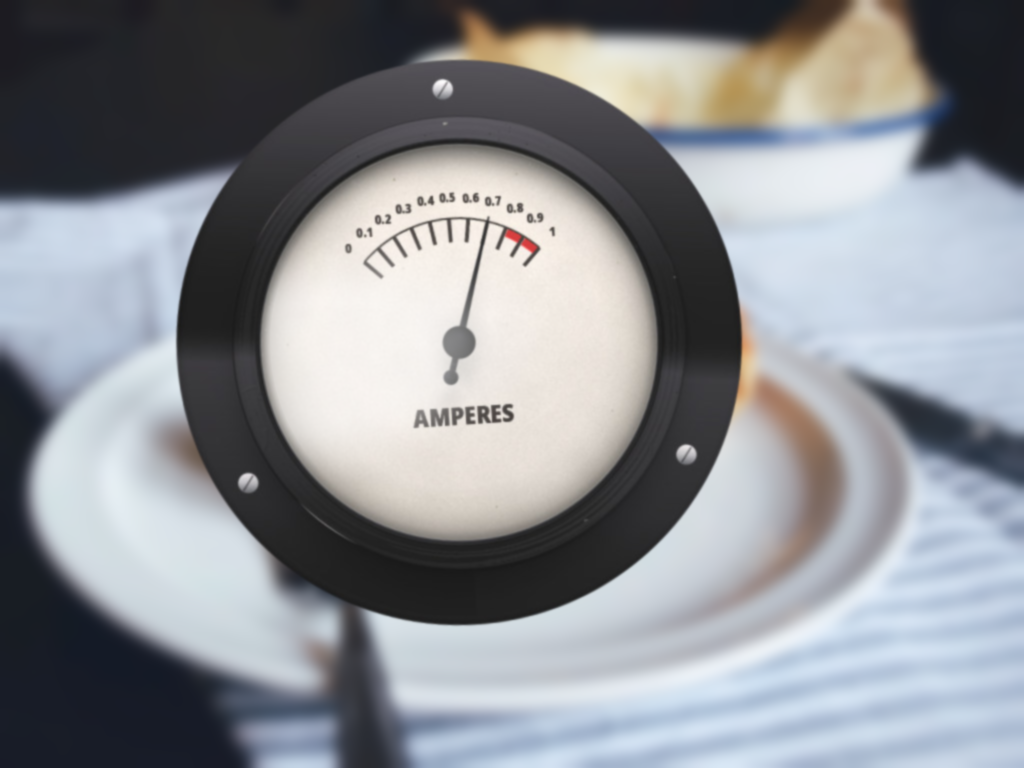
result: 0.7 A
